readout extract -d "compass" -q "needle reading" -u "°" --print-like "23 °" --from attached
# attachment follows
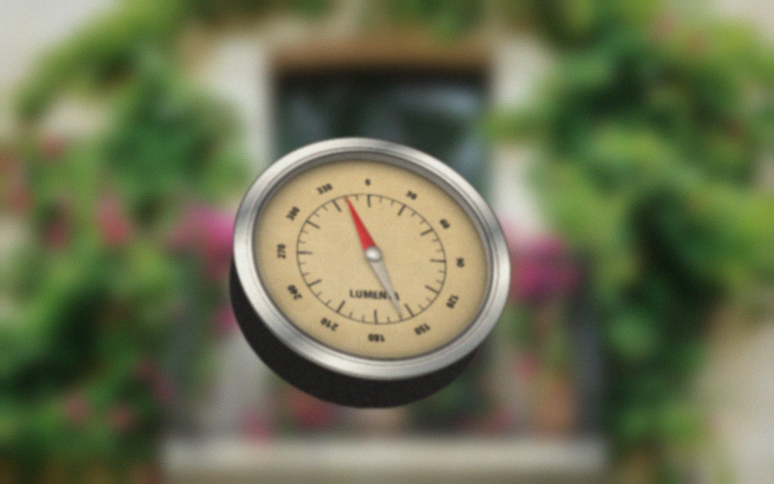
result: 340 °
